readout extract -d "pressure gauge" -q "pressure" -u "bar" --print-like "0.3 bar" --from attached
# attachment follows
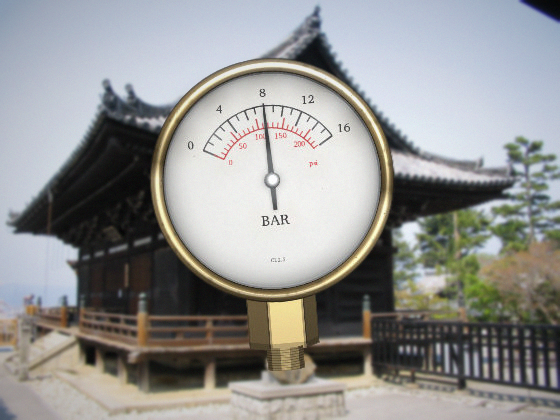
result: 8 bar
